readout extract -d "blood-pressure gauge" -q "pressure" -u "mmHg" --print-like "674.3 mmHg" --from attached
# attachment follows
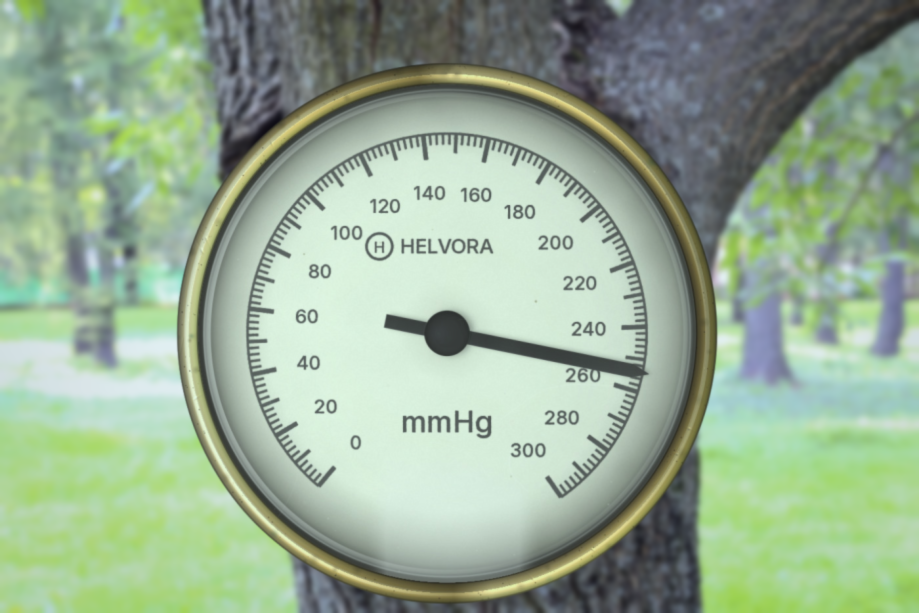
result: 254 mmHg
